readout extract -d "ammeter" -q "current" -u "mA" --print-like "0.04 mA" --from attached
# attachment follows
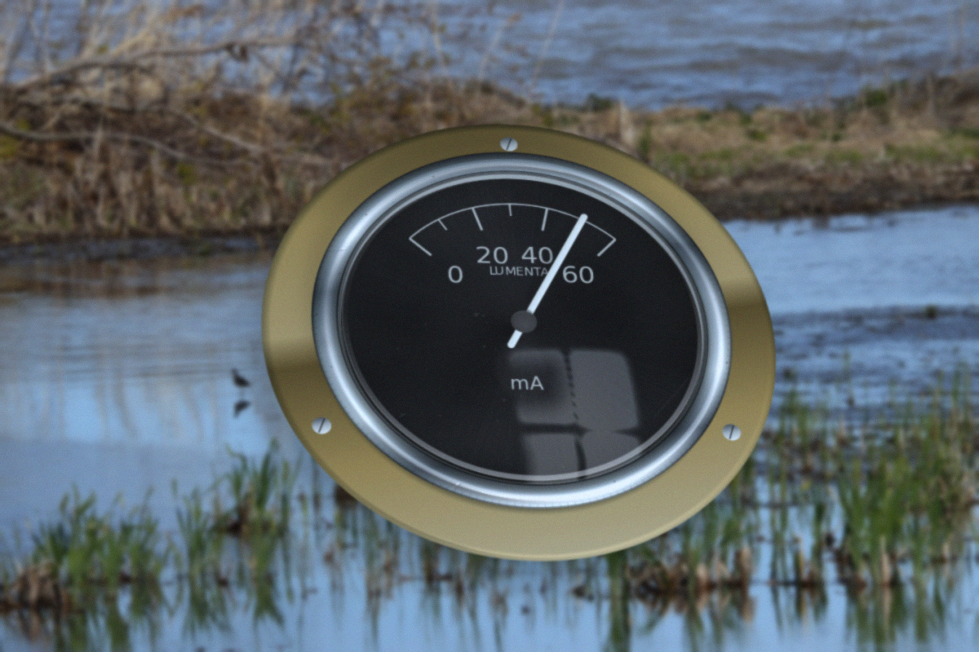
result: 50 mA
